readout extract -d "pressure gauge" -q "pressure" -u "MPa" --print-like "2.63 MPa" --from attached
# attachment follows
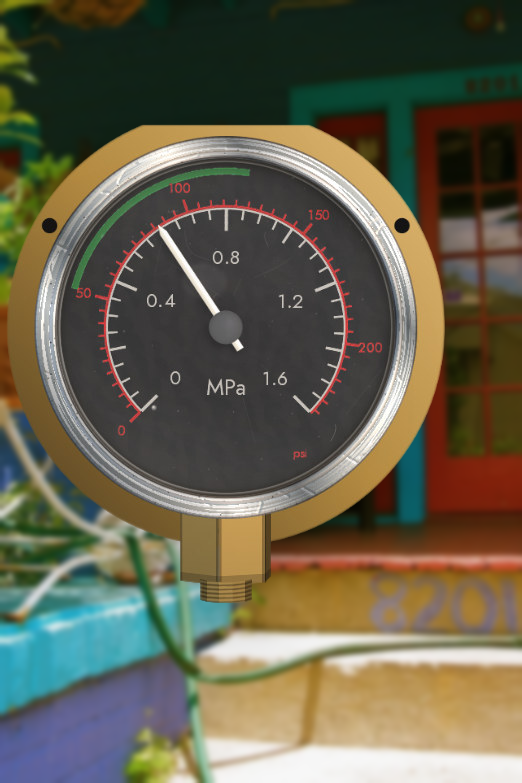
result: 0.6 MPa
